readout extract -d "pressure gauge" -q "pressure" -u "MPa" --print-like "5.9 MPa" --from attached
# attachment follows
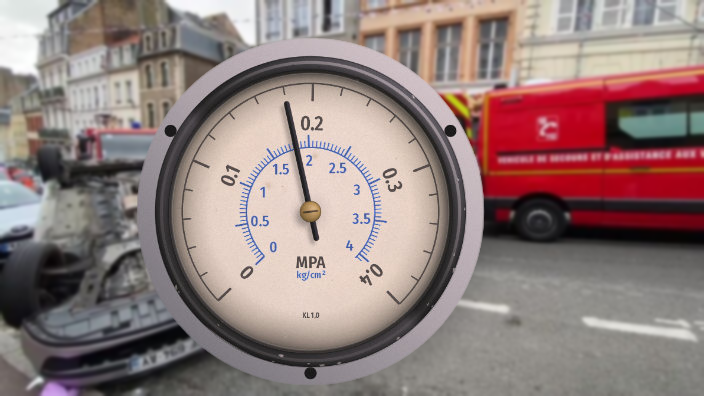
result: 0.18 MPa
